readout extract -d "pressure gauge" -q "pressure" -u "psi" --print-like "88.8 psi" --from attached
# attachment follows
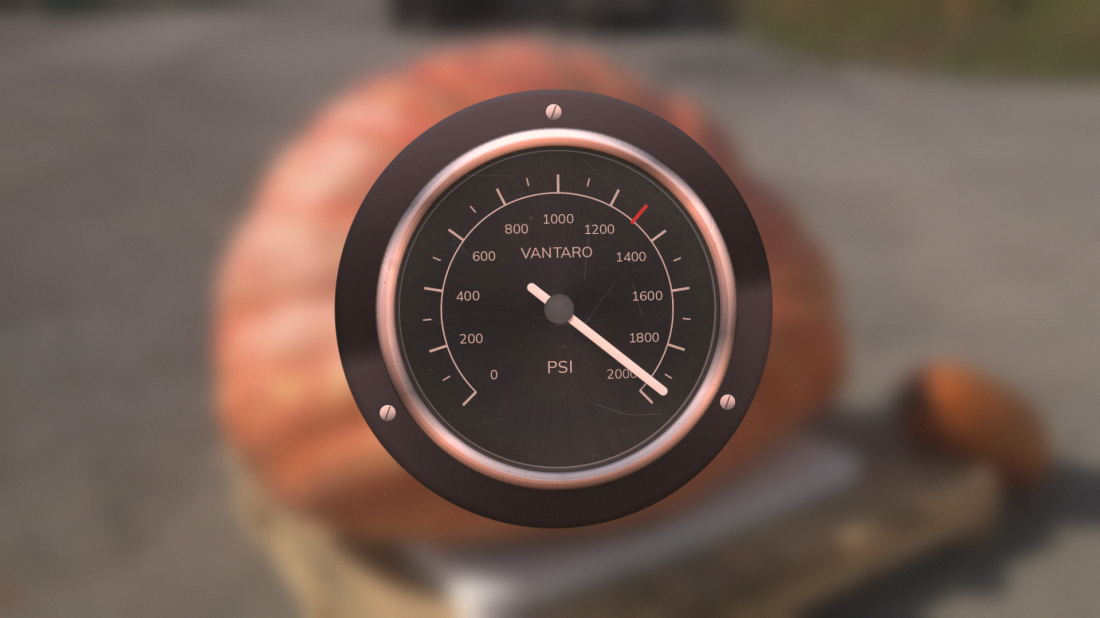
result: 1950 psi
